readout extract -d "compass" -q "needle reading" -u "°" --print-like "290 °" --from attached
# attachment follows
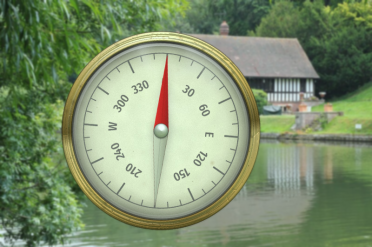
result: 0 °
